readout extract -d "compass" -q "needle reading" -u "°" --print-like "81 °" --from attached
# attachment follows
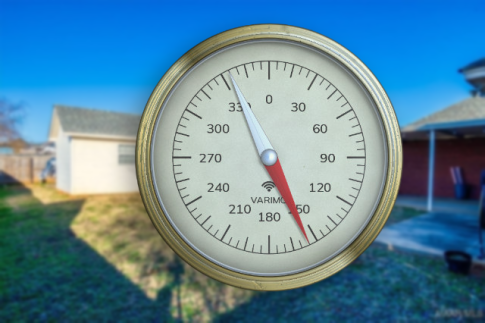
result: 155 °
